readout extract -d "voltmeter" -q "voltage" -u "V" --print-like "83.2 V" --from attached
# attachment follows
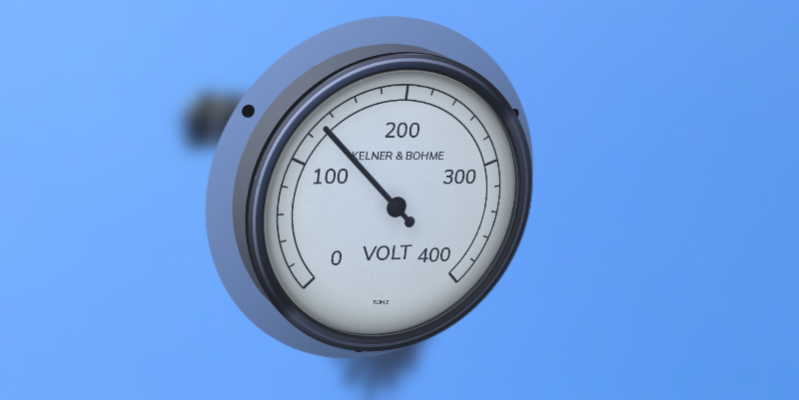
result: 130 V
